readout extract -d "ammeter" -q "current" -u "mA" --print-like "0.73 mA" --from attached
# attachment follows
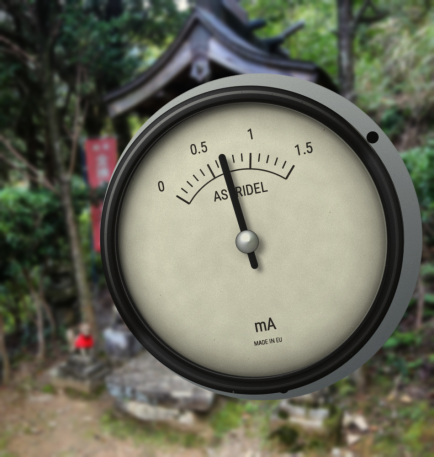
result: 0.7 mA
